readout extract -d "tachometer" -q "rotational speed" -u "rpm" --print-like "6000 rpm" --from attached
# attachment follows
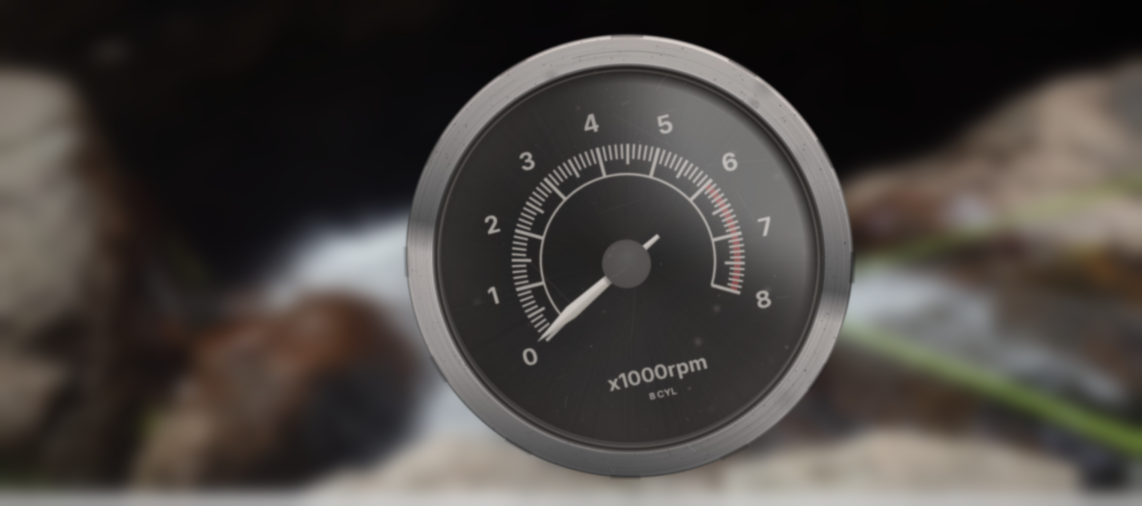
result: 100 rpm
